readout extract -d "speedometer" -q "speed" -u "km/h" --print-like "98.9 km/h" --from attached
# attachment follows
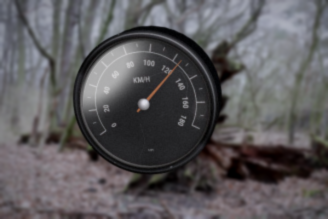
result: 125 km/h
